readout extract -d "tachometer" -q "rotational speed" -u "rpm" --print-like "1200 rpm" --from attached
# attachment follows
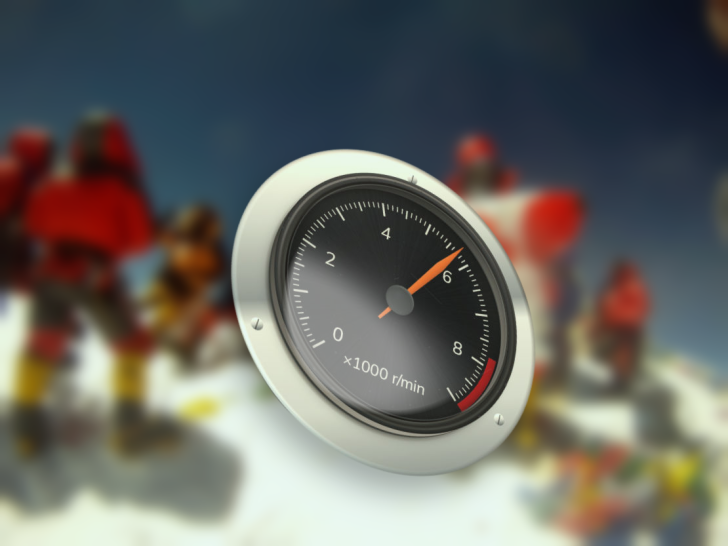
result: 5700 rpm
